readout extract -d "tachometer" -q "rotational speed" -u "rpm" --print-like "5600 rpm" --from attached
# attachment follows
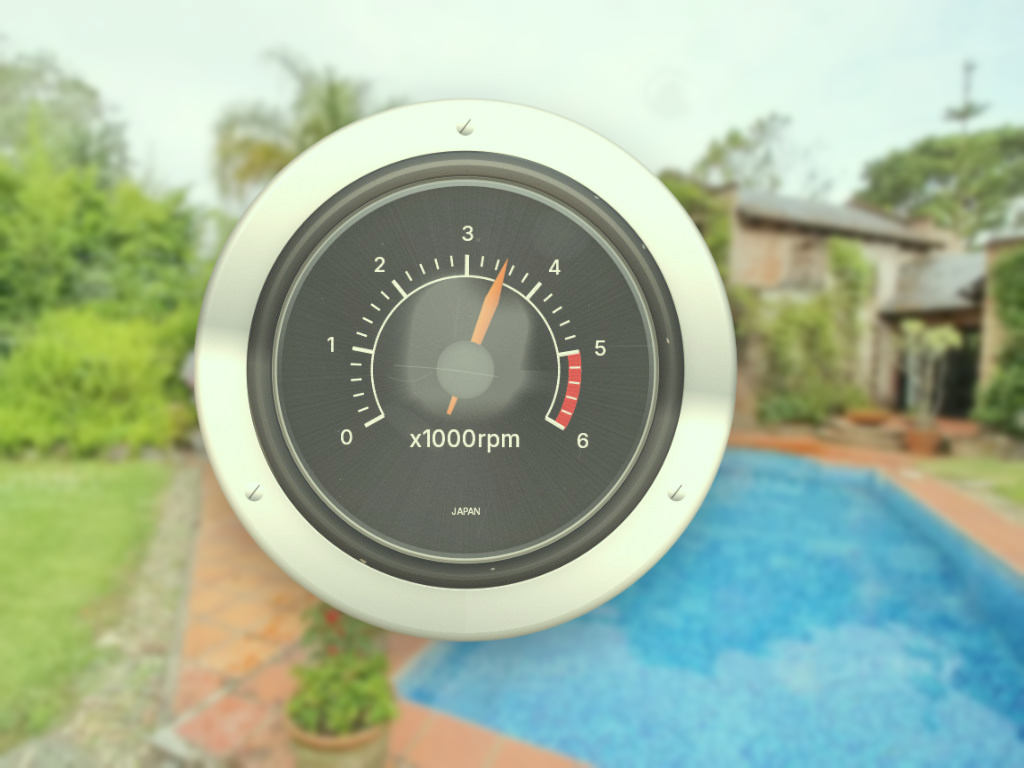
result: 3500 rpm
